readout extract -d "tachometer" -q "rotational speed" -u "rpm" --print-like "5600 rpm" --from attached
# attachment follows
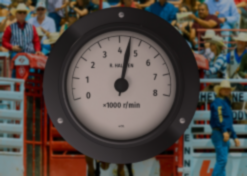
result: 4500 rpm
